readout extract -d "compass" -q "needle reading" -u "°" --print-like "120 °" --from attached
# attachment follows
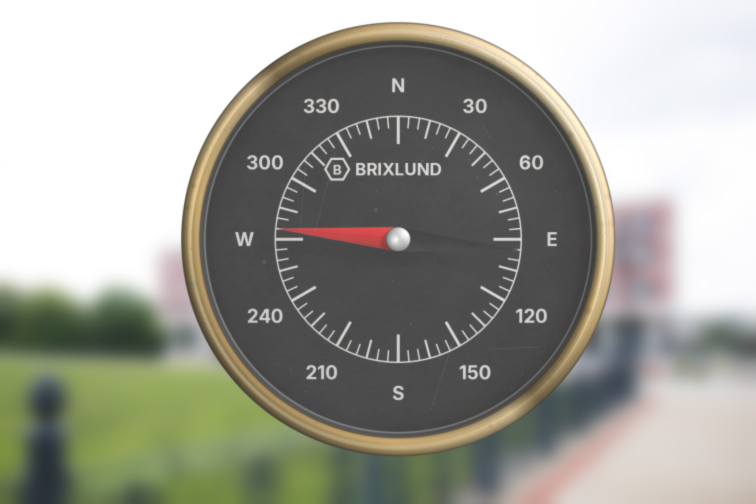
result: 275 °
